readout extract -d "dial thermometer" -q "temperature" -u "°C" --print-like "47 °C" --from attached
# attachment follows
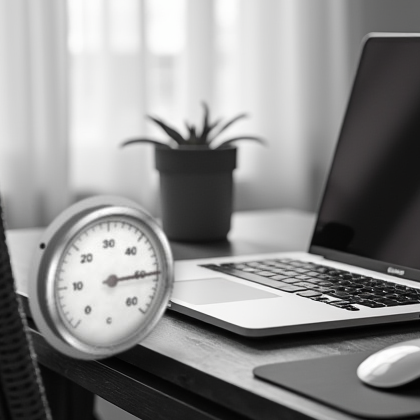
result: 50 °C
